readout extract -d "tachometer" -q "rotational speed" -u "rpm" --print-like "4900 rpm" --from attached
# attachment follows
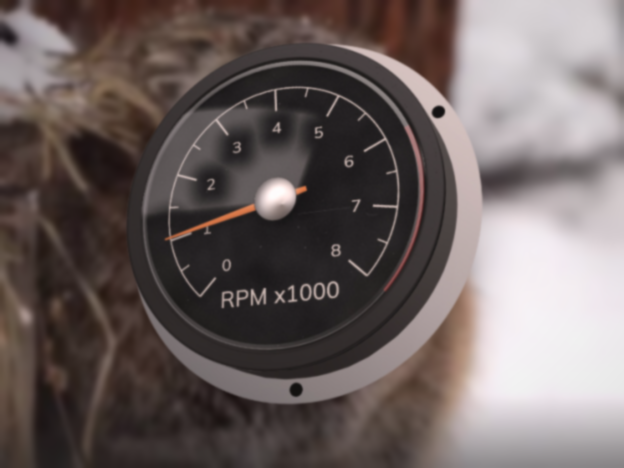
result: 1000 rpm
